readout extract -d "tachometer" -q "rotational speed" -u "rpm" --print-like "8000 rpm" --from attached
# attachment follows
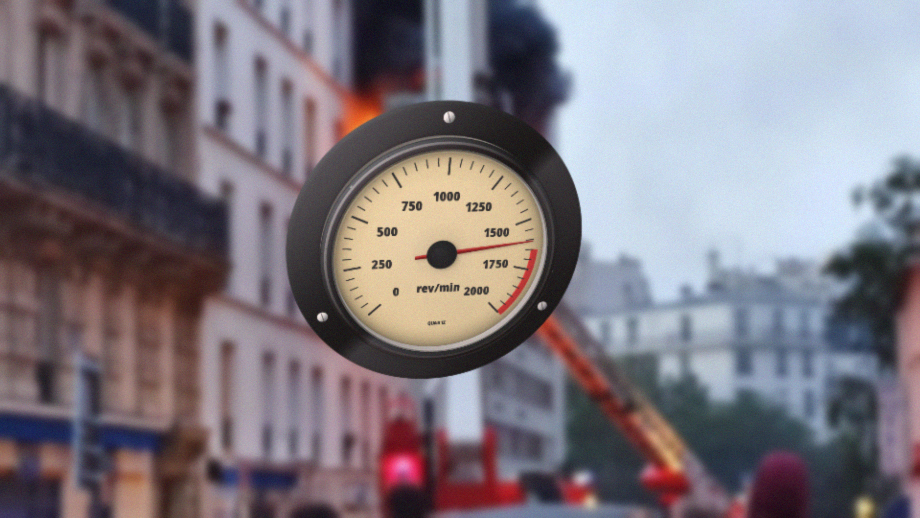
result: 1600 rpm
